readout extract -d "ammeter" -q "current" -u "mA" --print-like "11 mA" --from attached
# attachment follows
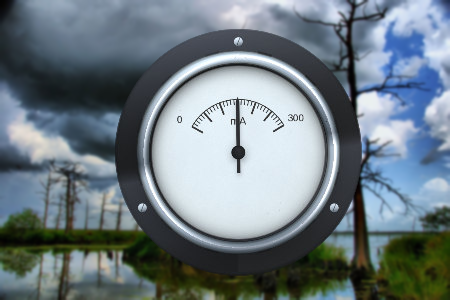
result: 150 mA
